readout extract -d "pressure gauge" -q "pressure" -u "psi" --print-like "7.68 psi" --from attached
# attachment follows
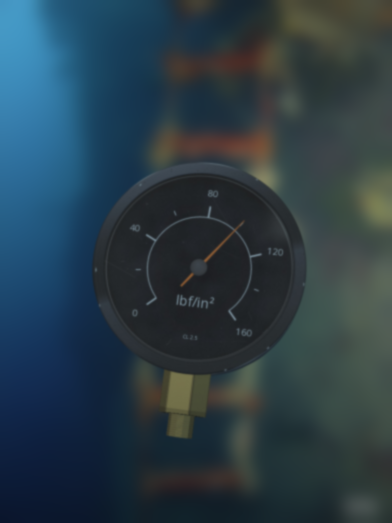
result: 100 psi
